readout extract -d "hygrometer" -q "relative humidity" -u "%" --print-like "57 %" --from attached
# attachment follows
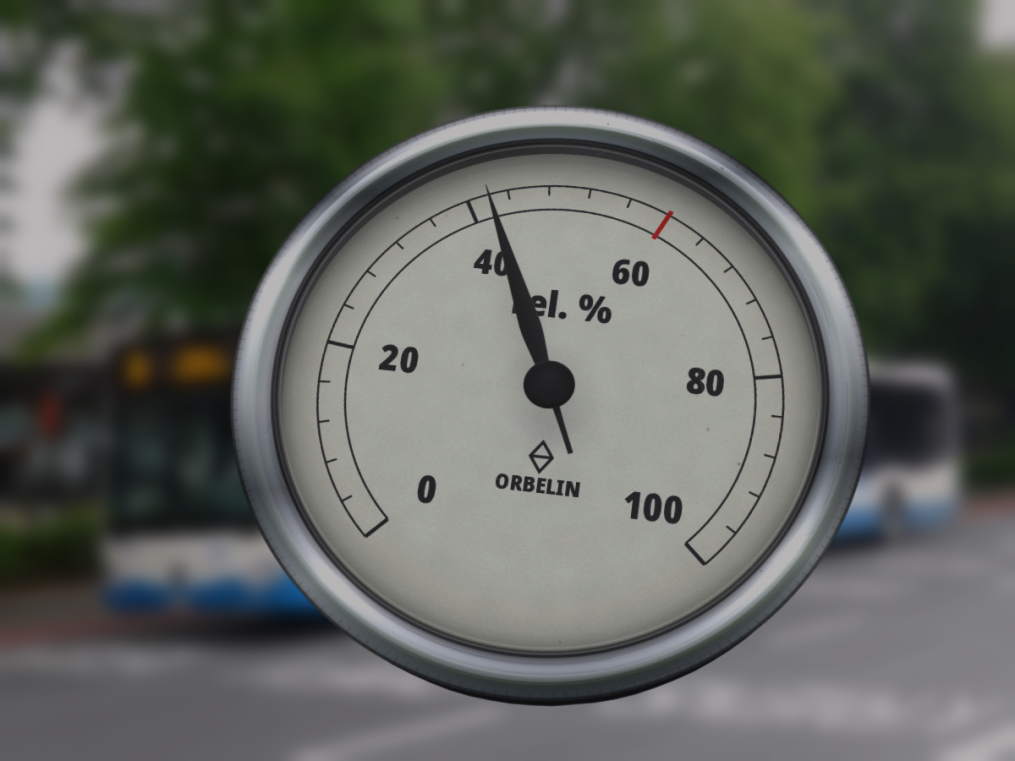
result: 42 %
